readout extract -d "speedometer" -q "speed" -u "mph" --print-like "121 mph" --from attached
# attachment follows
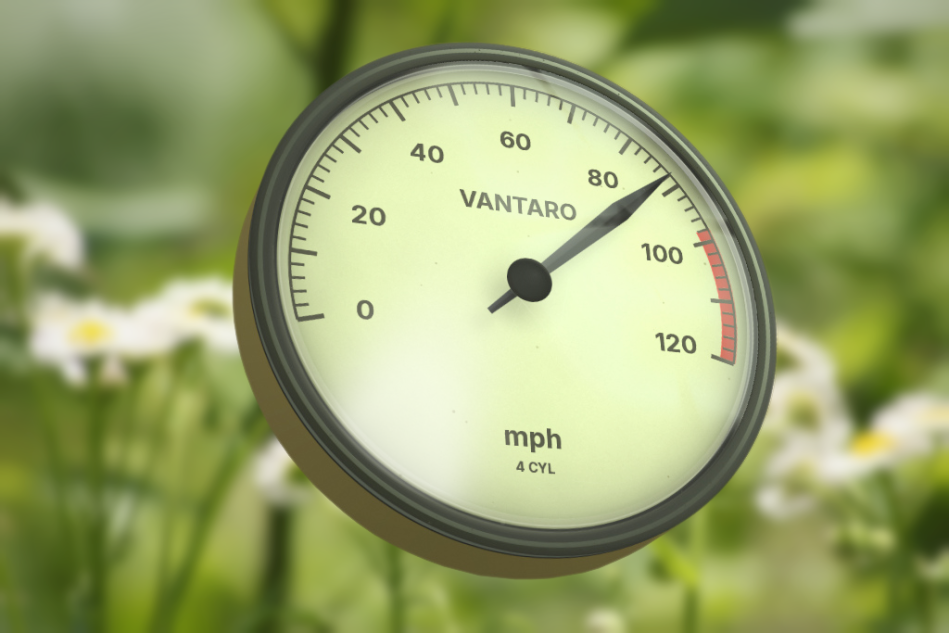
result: 88 mph
